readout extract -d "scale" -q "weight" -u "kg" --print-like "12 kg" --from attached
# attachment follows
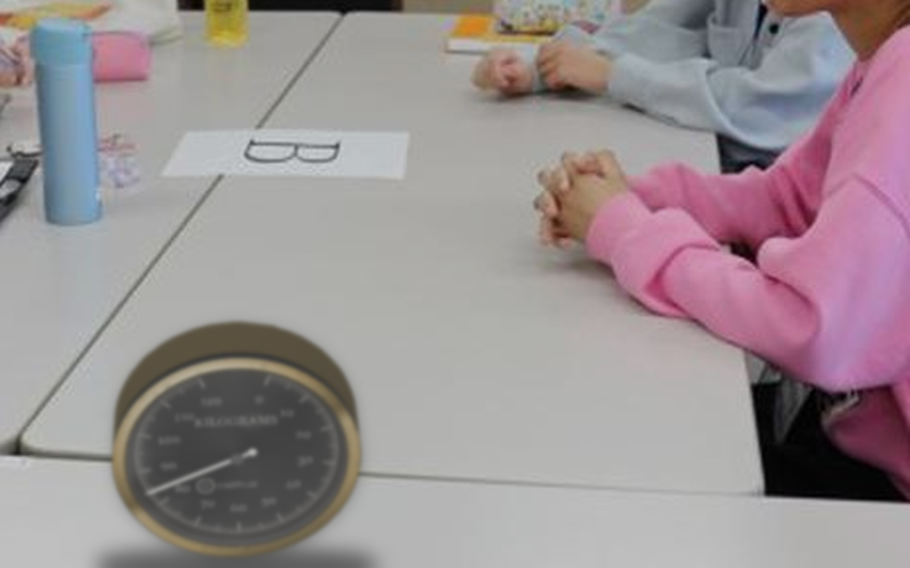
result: 85 kg
